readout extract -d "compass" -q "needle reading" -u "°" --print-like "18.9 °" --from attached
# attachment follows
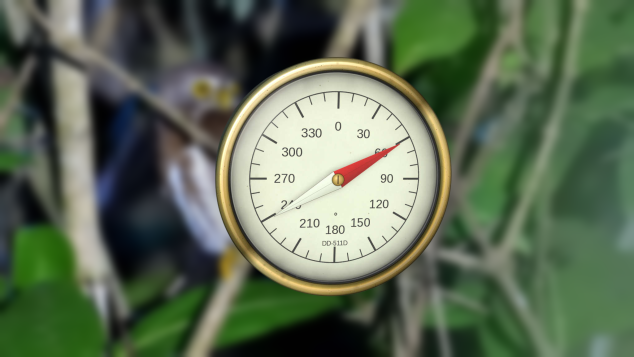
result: 60 °
